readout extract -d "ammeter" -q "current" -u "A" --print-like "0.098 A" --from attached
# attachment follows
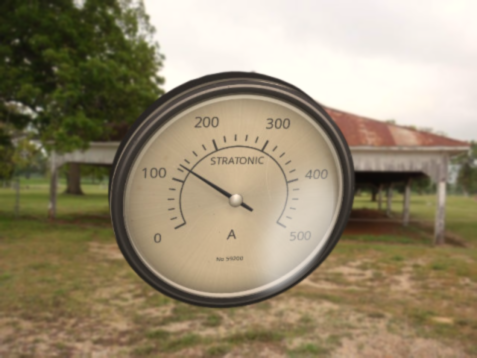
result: 130 A
